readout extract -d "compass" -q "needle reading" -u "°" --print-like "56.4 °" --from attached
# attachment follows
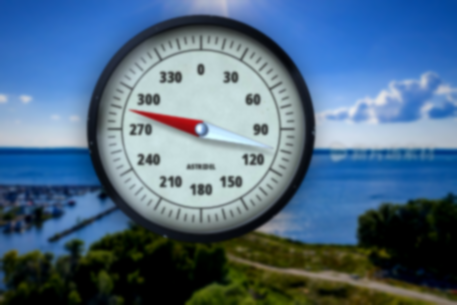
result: 285 °
